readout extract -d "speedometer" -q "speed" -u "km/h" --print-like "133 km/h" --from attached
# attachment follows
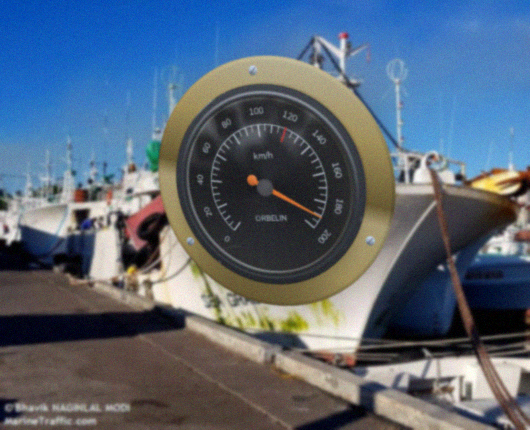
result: 190 km/h
